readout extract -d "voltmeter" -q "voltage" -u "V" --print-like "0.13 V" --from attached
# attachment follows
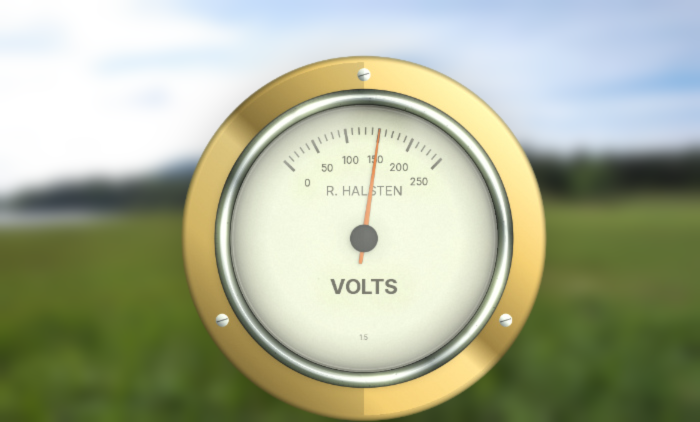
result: 150 V
